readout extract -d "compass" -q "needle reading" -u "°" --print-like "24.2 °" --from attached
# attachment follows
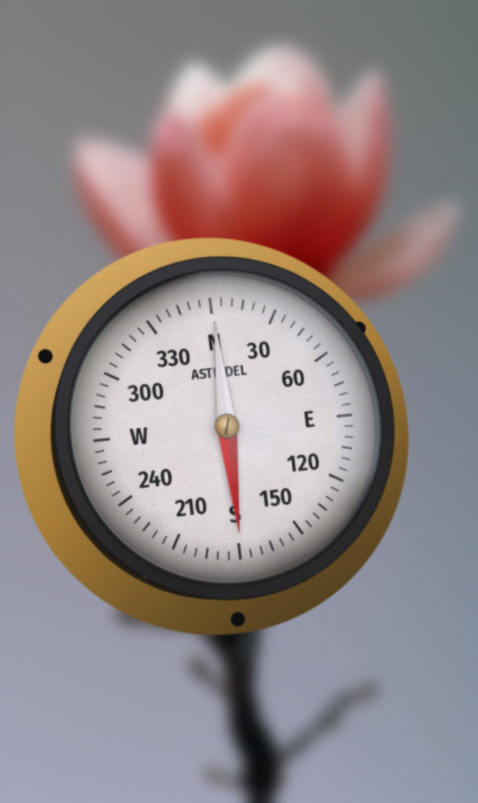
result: 180 °
